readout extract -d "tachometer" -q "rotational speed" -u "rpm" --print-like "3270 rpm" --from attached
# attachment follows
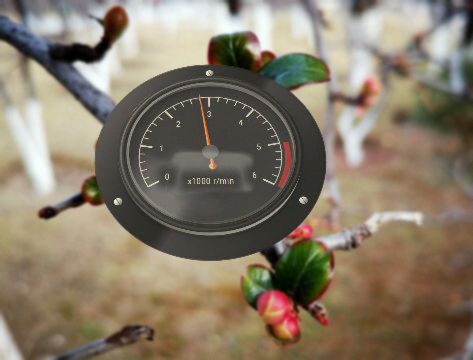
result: 2800 rpm
